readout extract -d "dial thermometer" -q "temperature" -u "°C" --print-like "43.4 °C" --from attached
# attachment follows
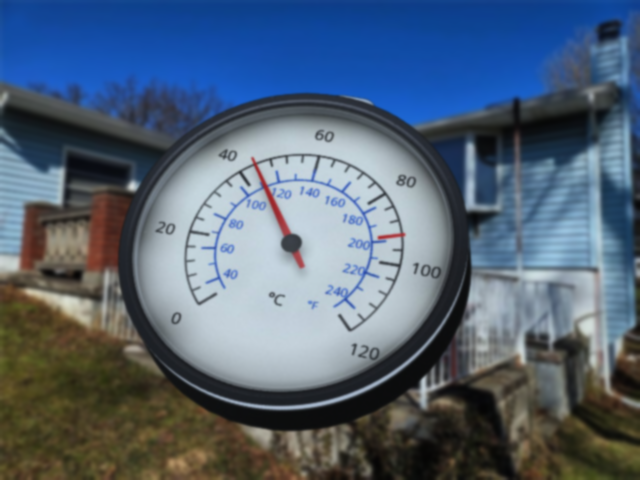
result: 44 °C
